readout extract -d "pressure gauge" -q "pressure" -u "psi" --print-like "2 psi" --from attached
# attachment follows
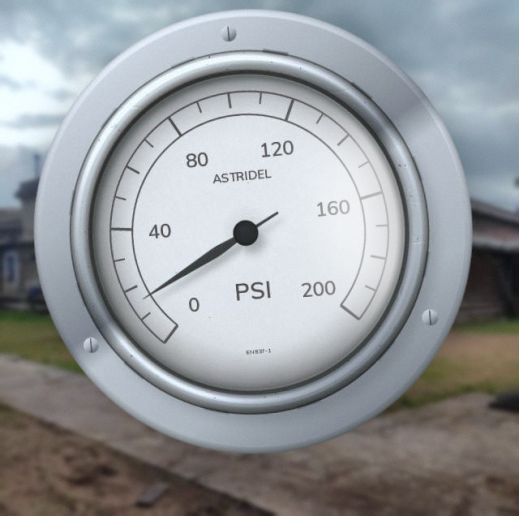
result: 15 psi
